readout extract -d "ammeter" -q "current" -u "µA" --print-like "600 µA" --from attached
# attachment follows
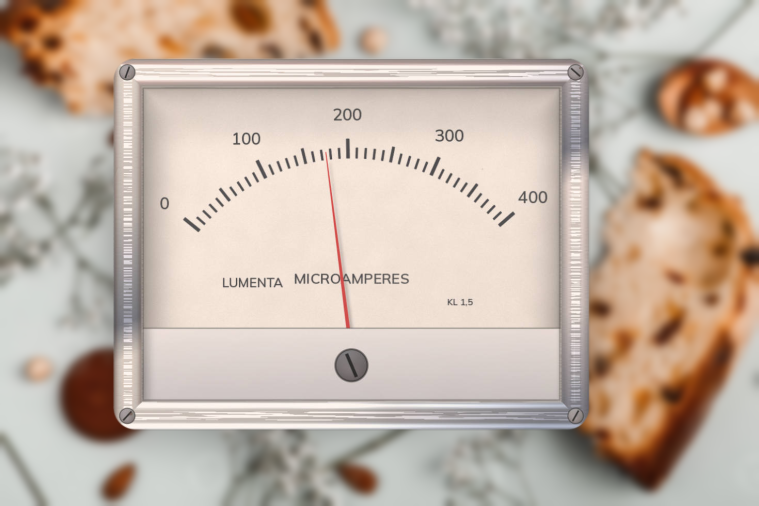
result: 175 µA
